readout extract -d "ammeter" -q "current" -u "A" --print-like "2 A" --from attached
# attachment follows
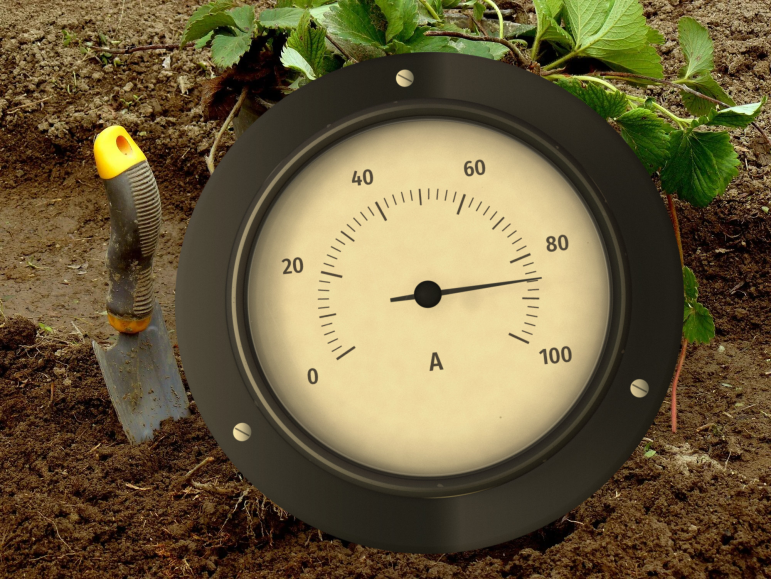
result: 86 A
